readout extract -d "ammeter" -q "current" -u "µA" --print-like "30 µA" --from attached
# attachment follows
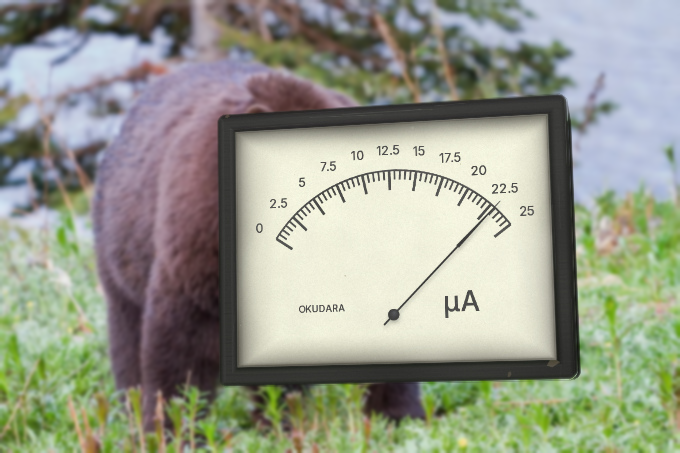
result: 23 µA
